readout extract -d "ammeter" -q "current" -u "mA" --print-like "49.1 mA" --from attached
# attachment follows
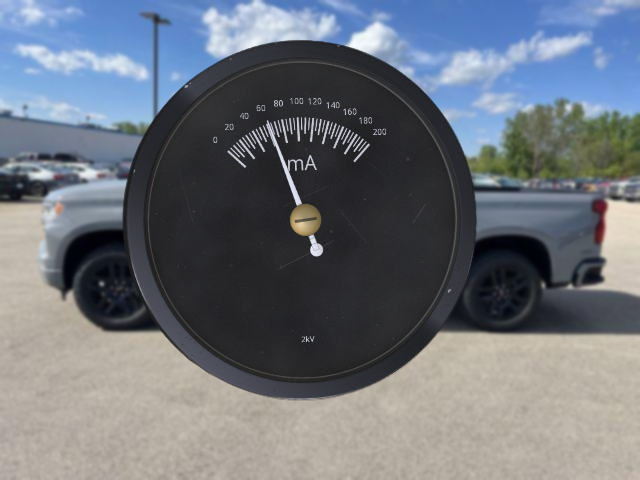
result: 60 mA
